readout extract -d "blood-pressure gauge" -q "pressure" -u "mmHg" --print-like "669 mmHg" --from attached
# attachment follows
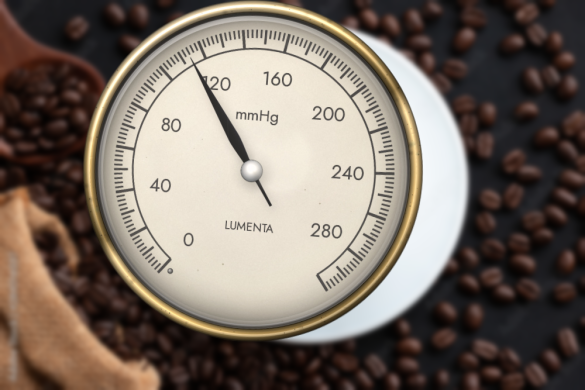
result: 114 mmHg
